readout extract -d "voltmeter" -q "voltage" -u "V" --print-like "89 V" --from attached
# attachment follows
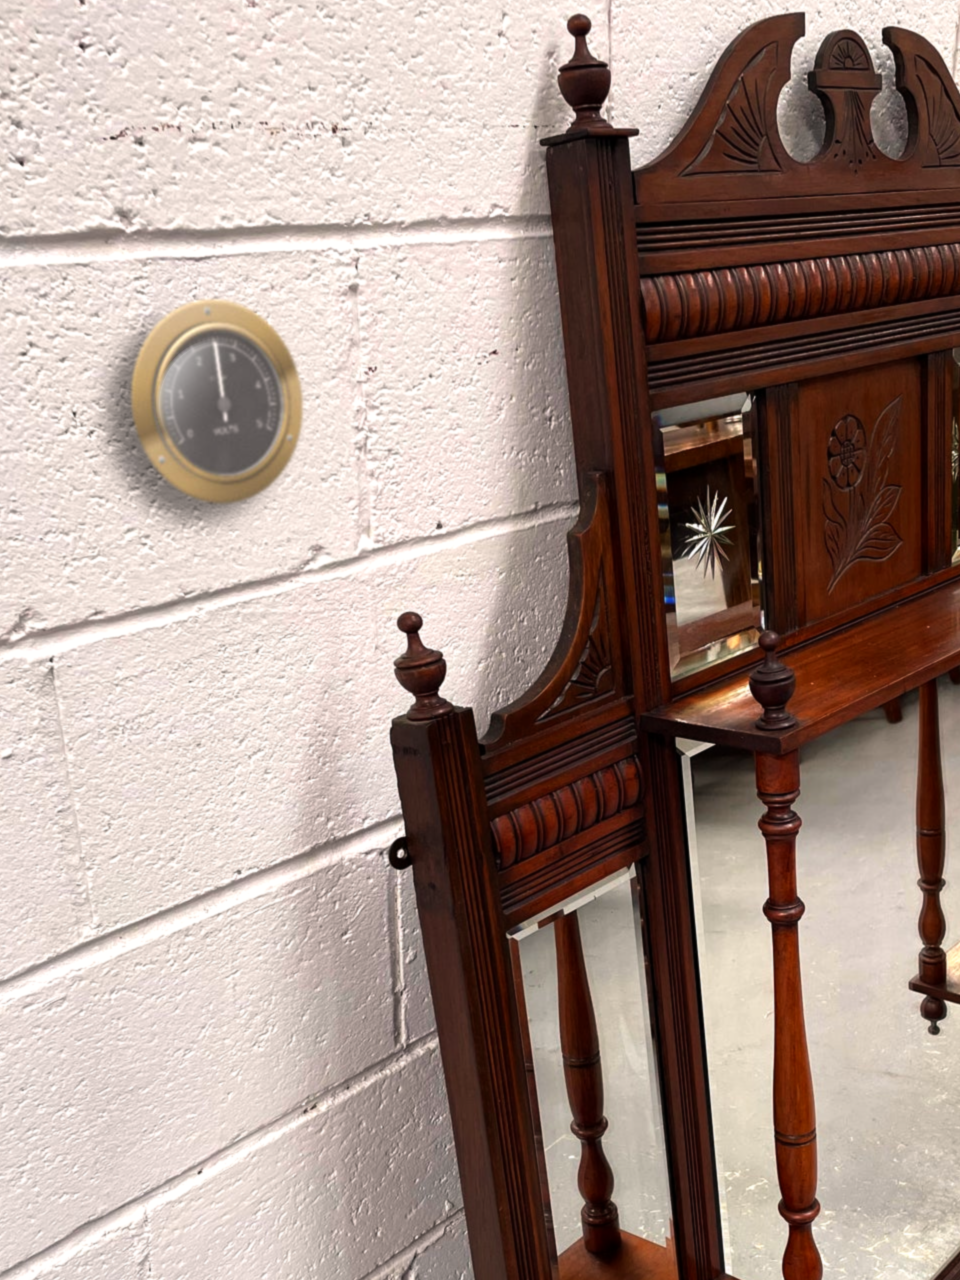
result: 2.5 V
